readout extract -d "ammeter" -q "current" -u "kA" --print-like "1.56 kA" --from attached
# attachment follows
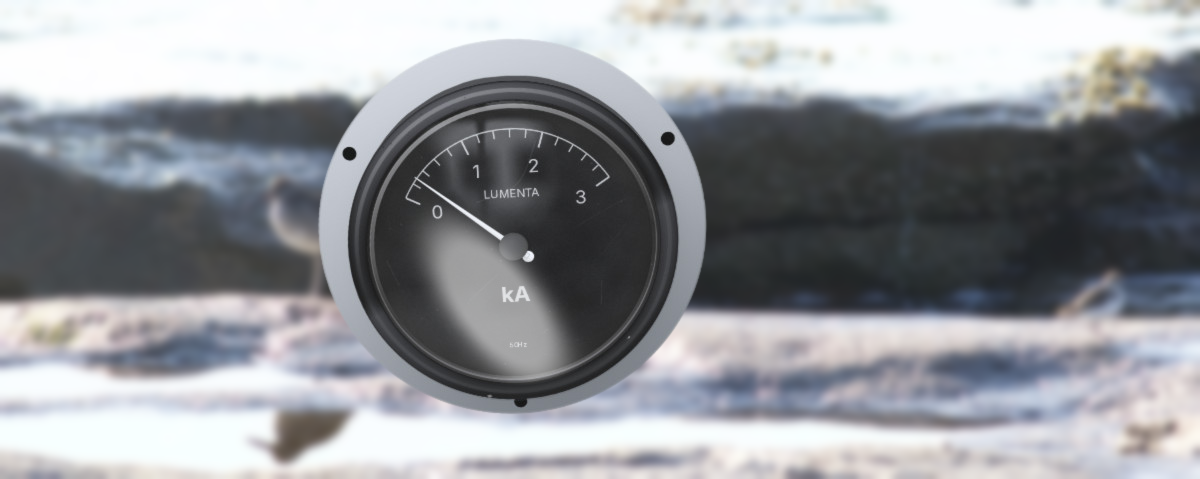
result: 0.3 kA
